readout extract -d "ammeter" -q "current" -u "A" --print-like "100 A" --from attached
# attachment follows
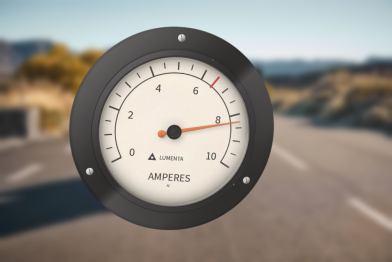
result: 8.25 A
